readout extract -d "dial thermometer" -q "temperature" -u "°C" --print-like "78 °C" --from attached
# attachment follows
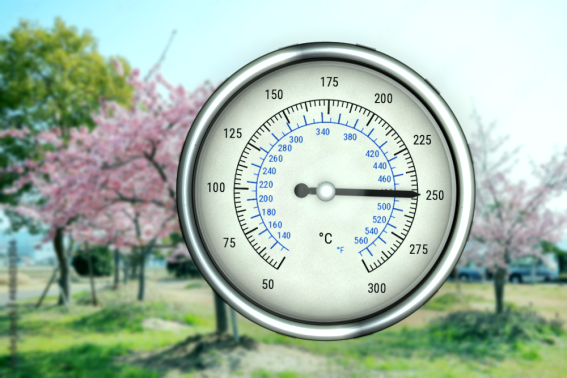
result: 250 °C
